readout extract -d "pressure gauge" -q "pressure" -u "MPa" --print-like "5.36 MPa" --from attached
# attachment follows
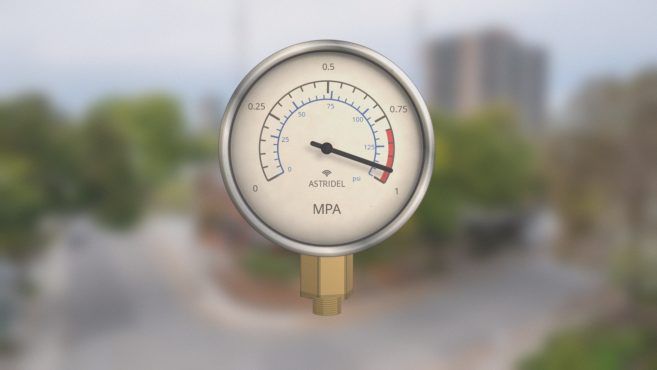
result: 0.95 MPa
